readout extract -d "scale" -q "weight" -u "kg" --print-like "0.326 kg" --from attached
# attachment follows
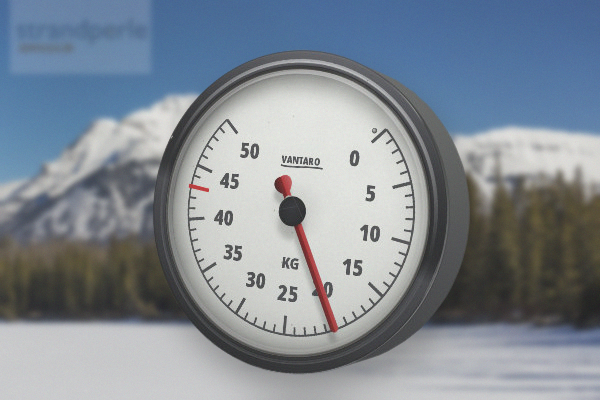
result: 20 kg
